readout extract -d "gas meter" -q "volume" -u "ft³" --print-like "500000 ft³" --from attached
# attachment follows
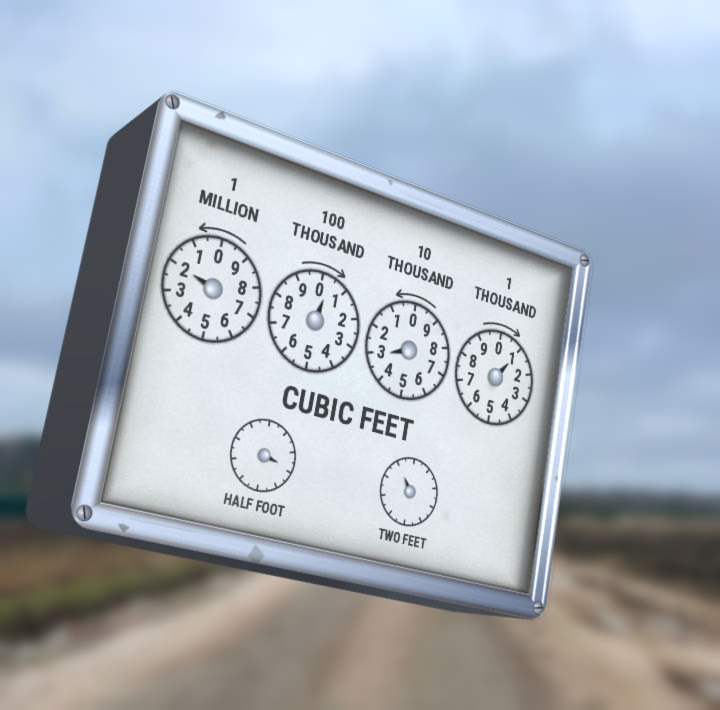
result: 203100 ft³
